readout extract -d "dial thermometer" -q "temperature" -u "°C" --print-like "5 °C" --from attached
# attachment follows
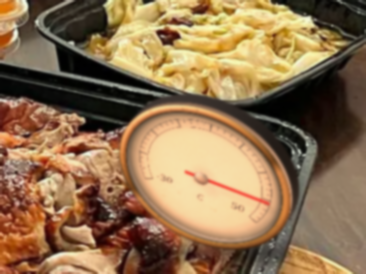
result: 40 °C
